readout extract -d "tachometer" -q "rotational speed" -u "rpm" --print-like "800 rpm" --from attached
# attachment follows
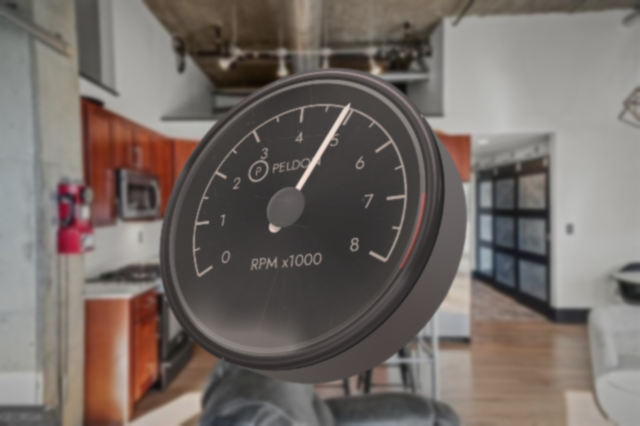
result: 5000 rpm
